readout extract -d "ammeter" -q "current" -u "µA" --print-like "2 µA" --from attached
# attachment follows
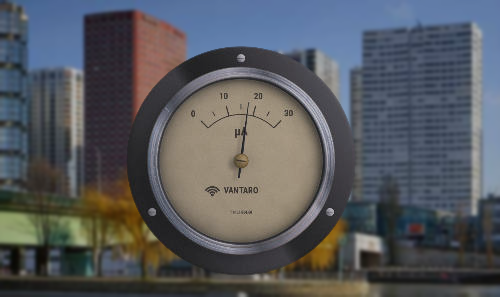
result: 17.5 µA
